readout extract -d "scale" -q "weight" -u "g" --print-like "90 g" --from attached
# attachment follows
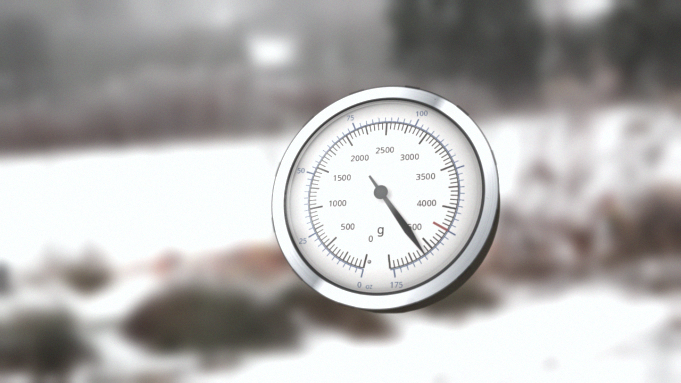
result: 4600 g
